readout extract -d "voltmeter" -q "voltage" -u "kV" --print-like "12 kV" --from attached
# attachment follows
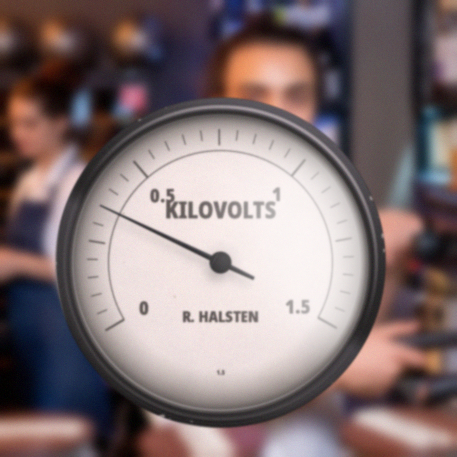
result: 0.35 kV
